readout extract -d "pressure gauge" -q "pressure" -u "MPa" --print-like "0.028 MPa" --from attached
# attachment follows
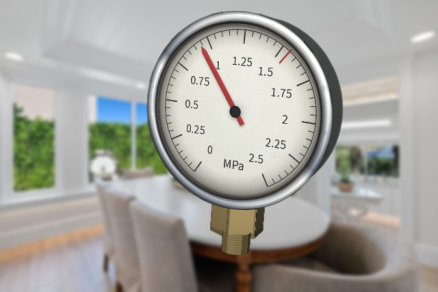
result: 0.95 MPa
